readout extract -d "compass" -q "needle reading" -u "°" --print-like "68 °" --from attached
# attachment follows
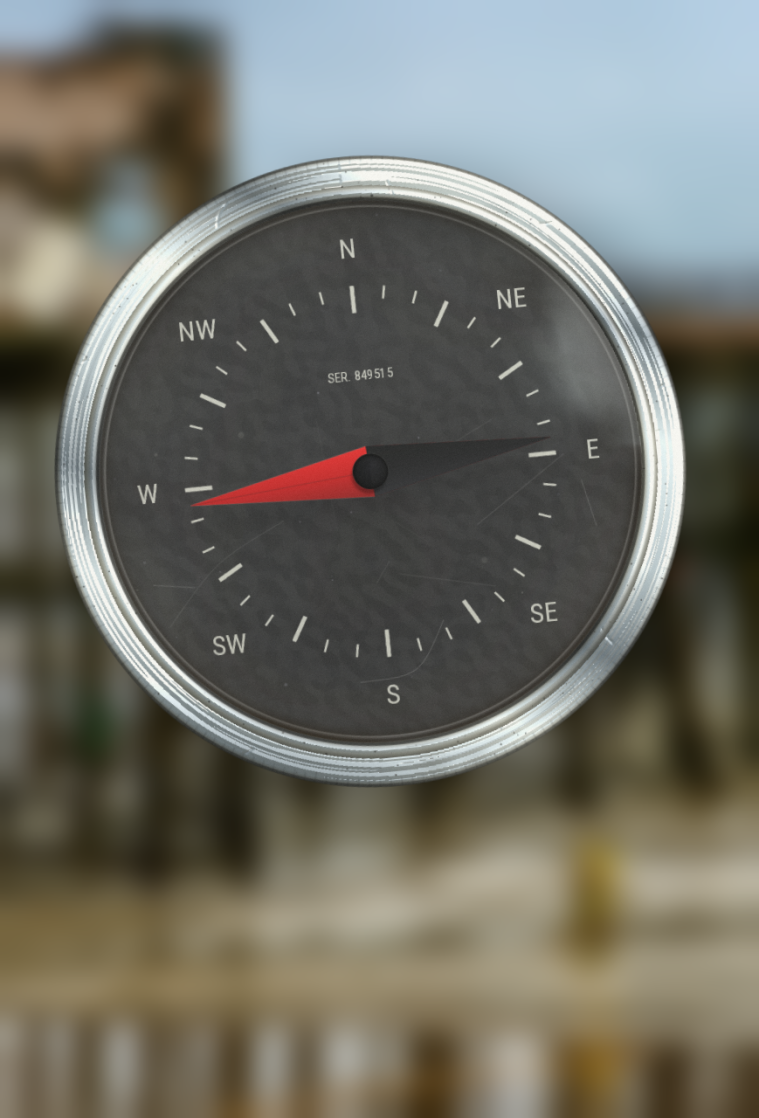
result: 265 °
